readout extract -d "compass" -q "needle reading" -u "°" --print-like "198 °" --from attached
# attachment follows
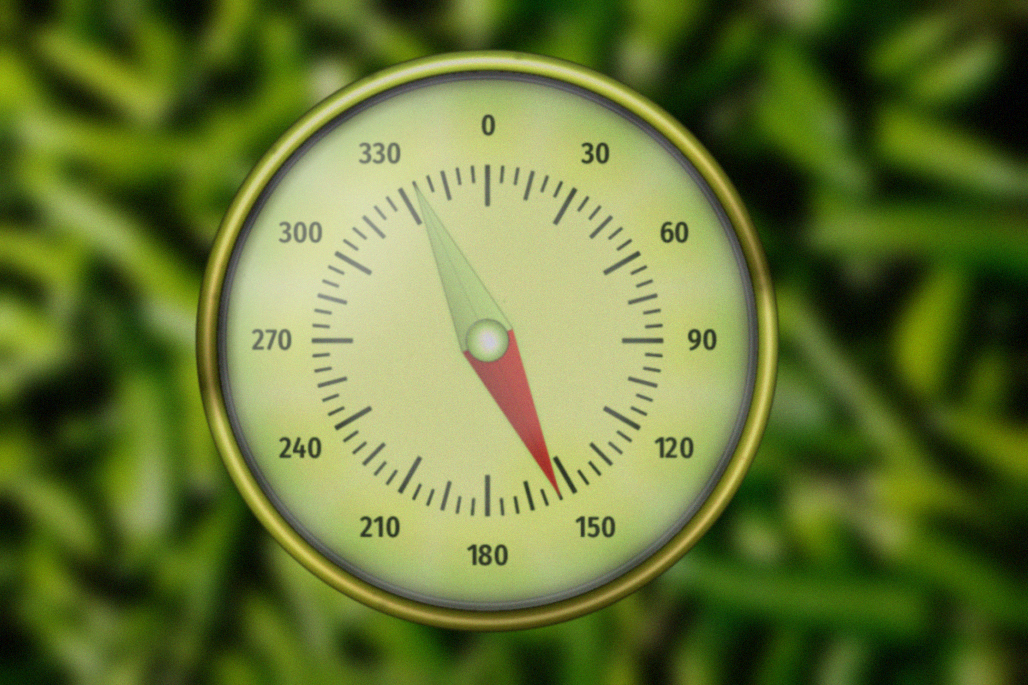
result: 155 °
